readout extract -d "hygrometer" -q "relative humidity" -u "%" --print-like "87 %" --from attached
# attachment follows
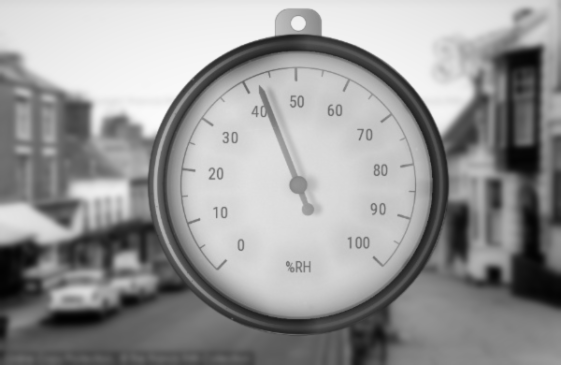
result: 42.5 %
